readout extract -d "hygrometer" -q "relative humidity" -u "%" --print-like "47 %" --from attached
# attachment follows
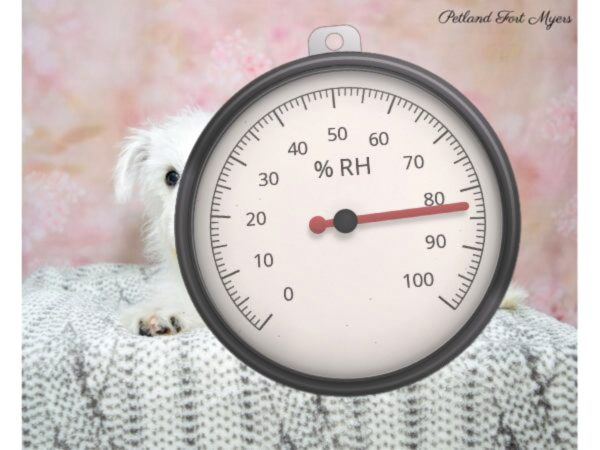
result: 83 %
